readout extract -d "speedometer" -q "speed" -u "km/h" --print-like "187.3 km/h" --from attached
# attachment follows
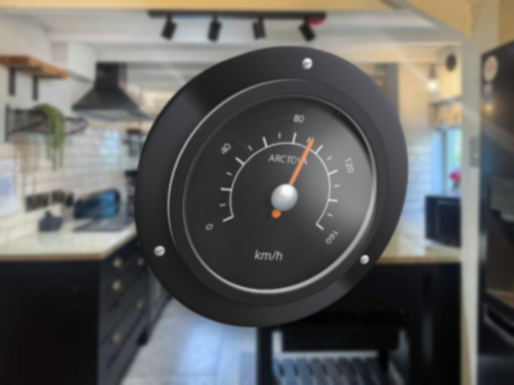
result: 90 km/h
